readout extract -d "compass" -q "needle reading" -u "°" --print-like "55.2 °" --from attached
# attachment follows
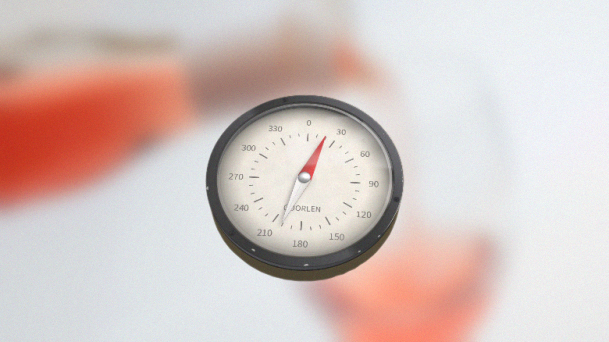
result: 20 °
